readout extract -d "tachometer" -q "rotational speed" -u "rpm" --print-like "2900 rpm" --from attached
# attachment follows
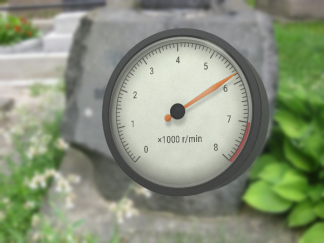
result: 5800 rpm
